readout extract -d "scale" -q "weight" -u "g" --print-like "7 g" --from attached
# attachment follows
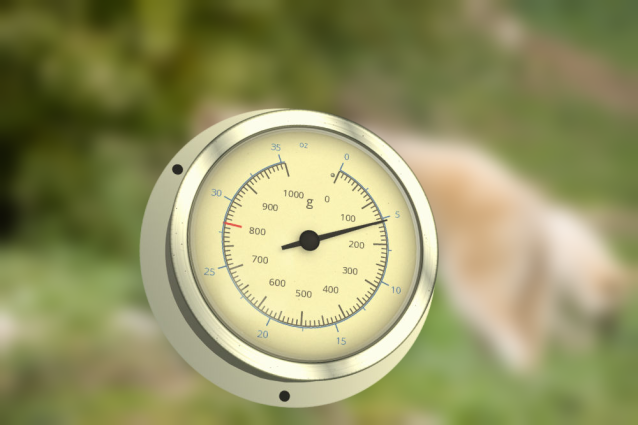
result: 150 g
